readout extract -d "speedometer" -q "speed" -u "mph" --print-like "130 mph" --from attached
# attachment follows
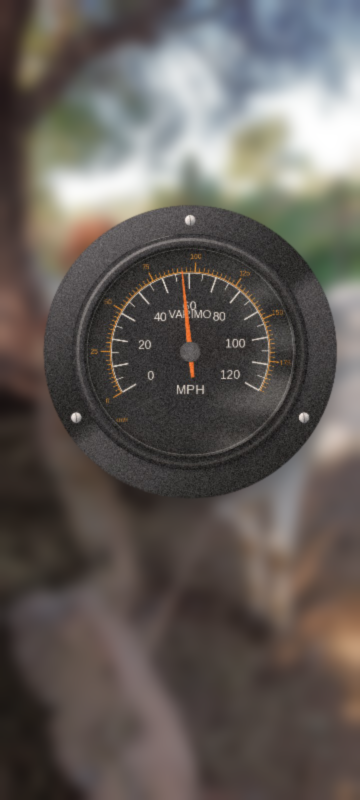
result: 57.5 mph
